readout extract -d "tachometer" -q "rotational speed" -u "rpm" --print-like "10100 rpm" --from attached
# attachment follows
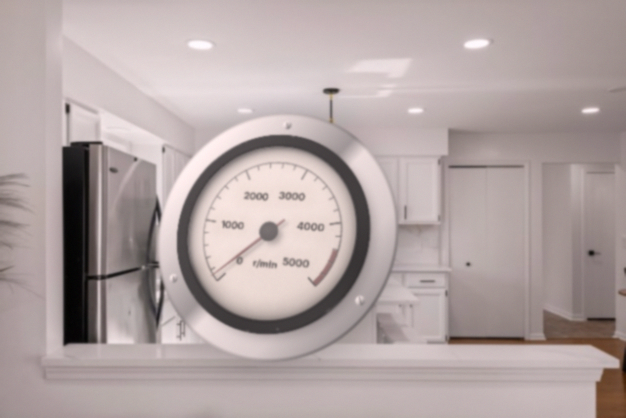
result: 100 rpm
